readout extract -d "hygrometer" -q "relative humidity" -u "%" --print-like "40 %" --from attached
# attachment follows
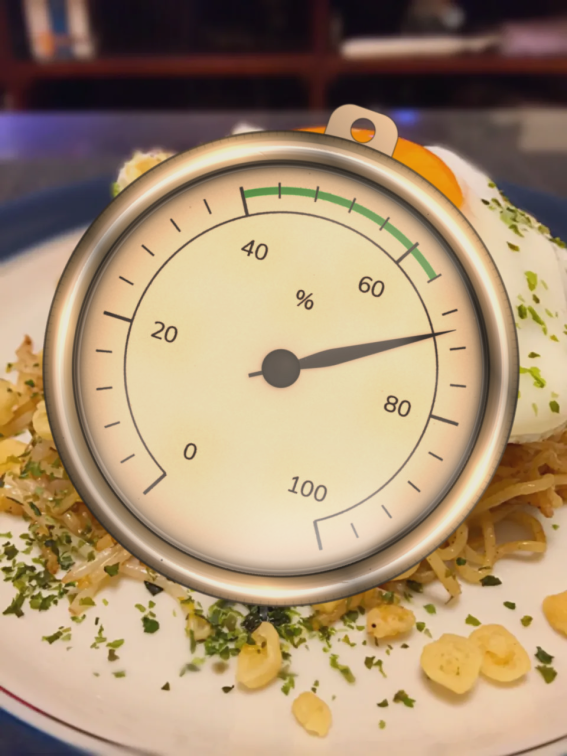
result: 70 %
